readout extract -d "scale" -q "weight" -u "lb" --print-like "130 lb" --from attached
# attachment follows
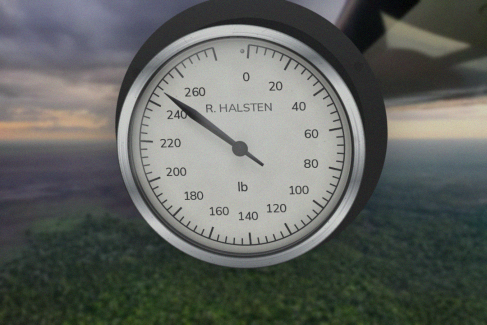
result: 248 lb
